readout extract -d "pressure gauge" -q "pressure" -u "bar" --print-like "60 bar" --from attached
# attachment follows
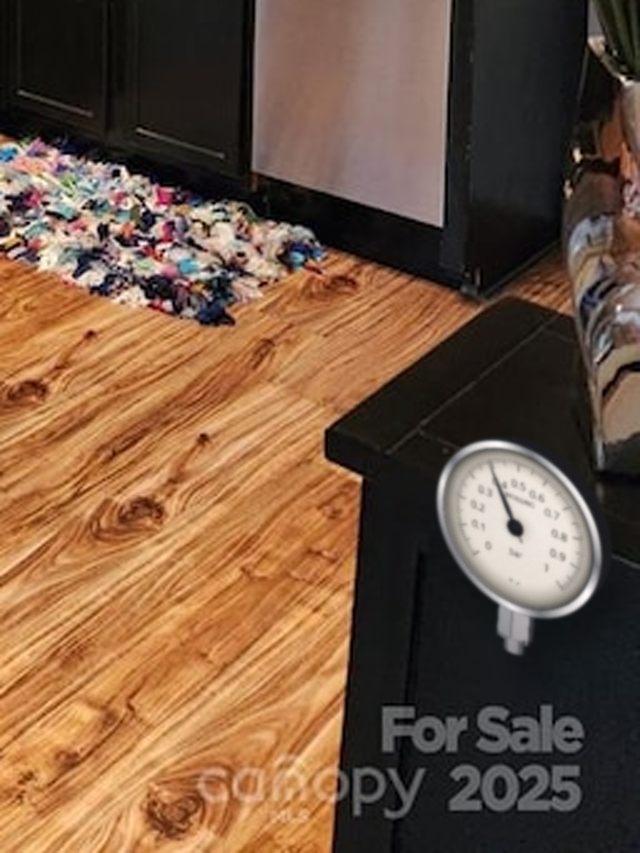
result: 0.4 bar
